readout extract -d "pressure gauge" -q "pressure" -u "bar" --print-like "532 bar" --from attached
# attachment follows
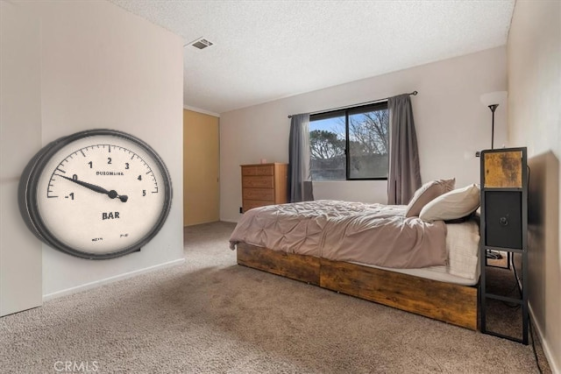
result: -0.2 bar
